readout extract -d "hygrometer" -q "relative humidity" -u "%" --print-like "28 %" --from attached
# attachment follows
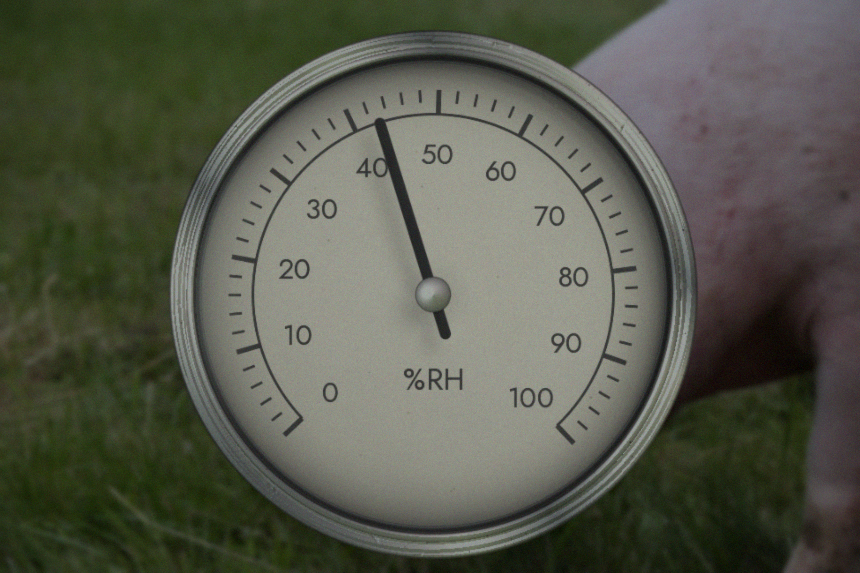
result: 43 %
